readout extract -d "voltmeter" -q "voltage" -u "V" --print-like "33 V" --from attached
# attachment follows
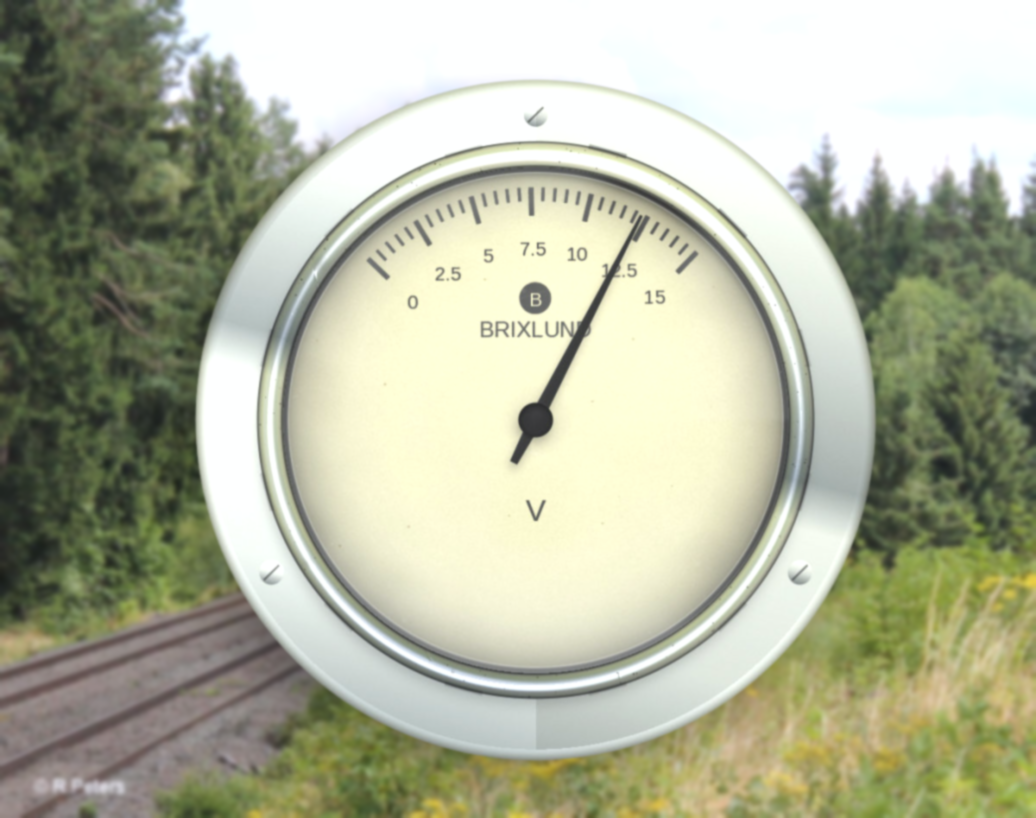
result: 12.25 V
